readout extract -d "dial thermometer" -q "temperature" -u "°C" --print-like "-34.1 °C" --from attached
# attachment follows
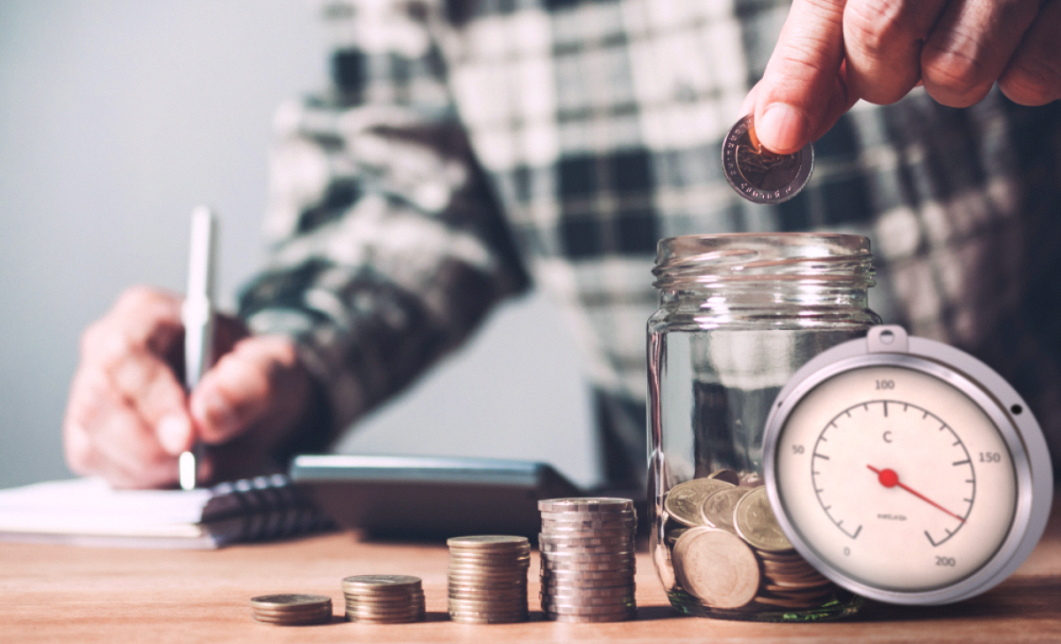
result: 180 °C
